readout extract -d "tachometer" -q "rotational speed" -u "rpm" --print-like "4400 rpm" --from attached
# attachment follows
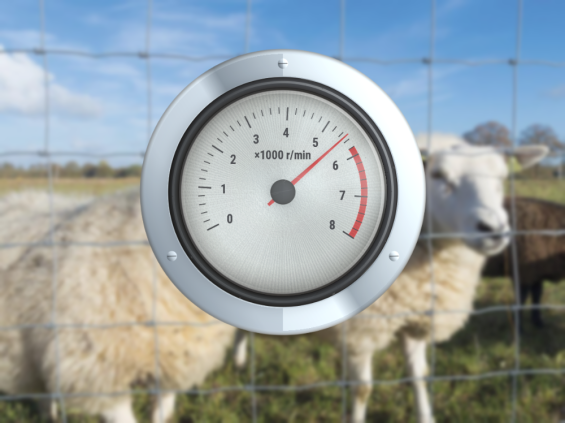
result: 5500 rpm
